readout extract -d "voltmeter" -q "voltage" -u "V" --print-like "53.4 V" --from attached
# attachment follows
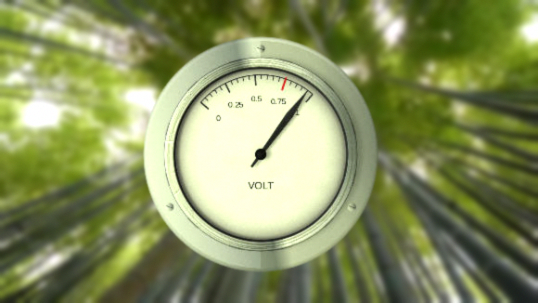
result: 0.95 V
